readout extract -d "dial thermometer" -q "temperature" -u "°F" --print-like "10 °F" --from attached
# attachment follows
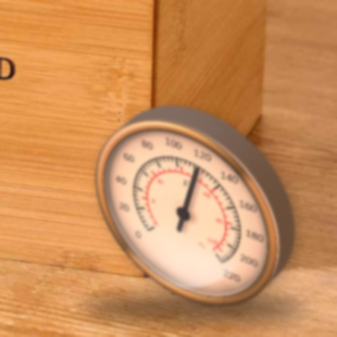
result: 120 °F
